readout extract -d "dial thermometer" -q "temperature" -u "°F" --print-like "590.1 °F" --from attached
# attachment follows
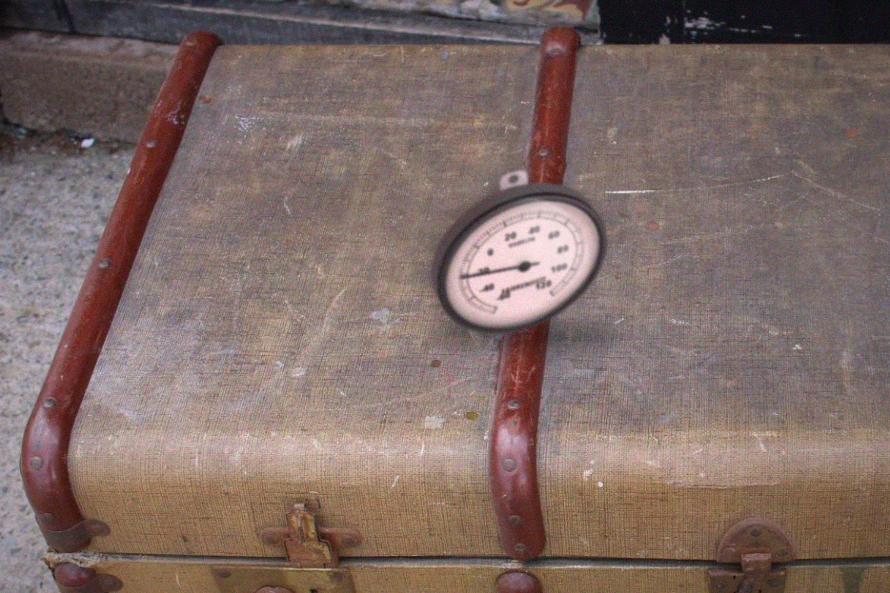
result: -20 °F
